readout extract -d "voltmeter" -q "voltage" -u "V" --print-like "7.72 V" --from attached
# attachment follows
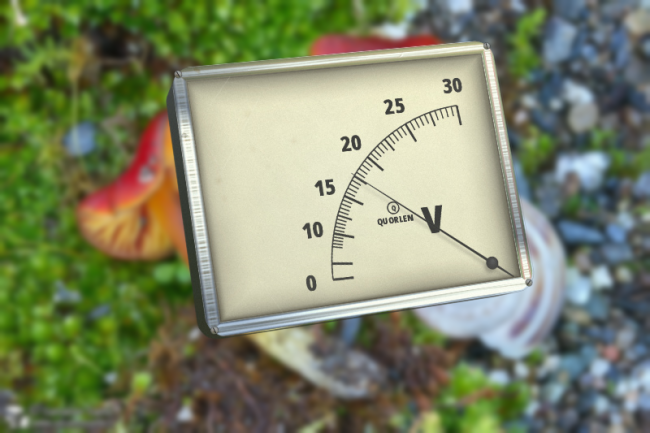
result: 17.5 V
